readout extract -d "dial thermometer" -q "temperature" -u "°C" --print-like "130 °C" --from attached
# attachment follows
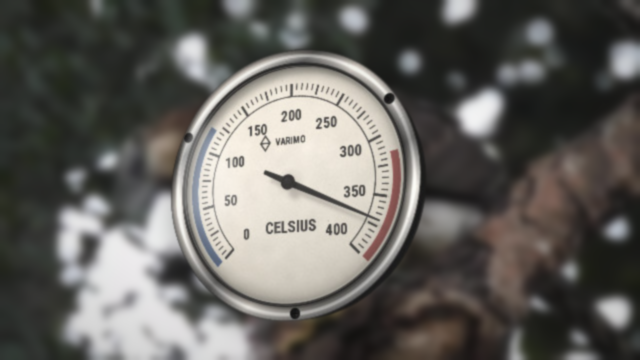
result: 370 °C
